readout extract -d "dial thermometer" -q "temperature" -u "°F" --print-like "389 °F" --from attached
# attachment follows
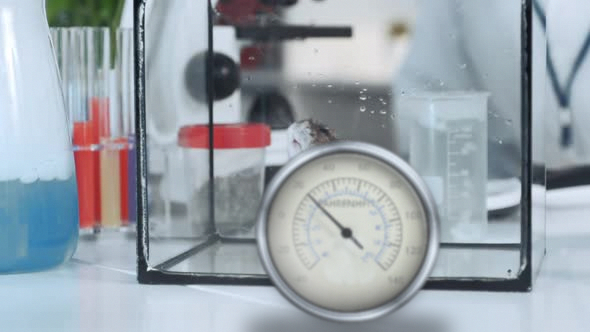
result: 20 °F
